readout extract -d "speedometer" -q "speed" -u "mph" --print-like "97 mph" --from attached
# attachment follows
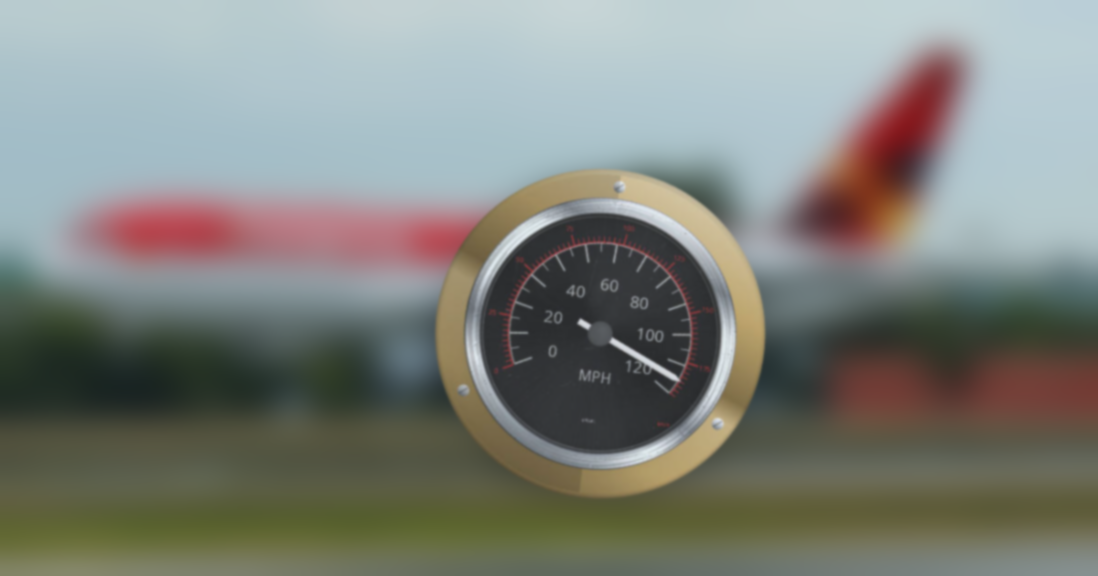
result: 115 mph
